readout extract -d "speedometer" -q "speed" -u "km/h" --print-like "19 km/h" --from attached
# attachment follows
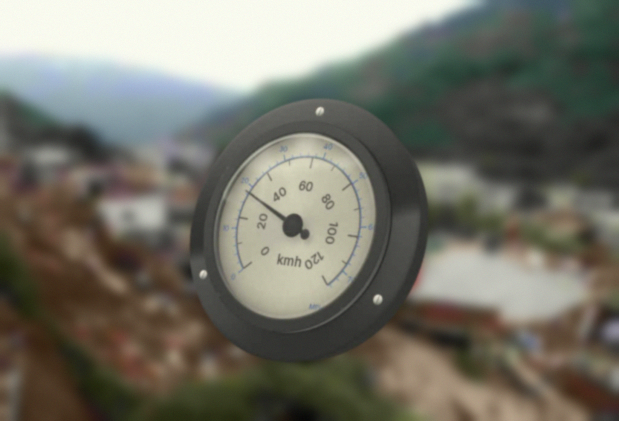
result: 30 km/h
